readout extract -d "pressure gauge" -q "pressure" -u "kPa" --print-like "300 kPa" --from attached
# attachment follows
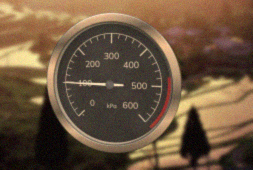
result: 100 kPa
